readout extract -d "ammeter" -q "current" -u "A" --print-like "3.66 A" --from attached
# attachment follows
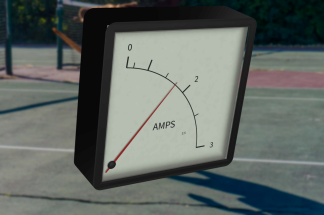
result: 1.75 A
